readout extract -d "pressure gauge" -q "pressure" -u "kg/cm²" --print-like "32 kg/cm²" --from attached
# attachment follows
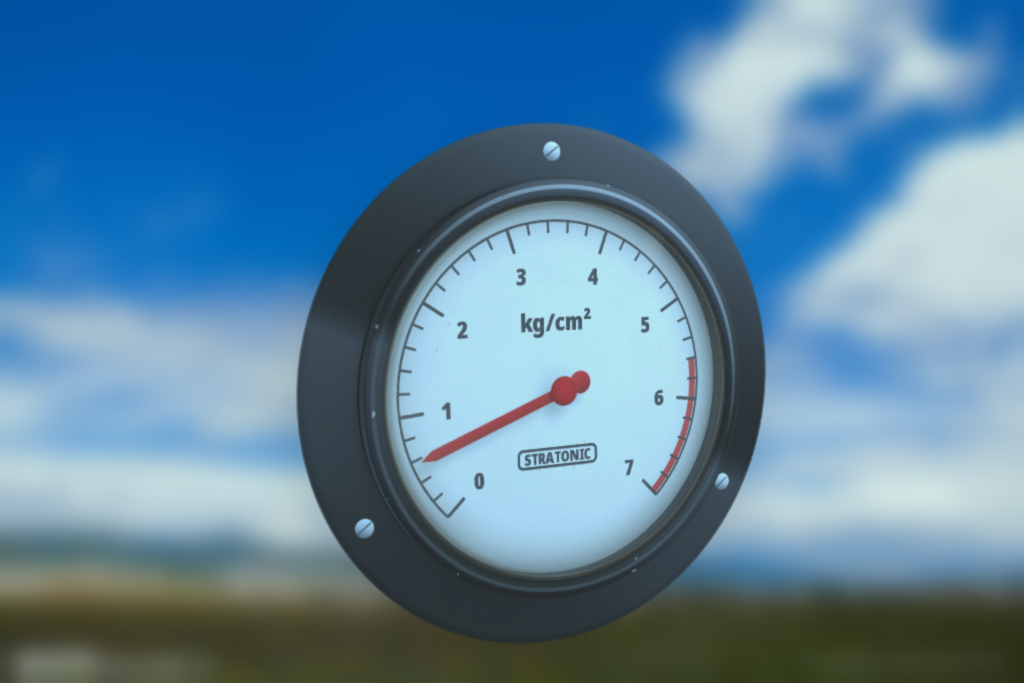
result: 0.6 kg/cm²
